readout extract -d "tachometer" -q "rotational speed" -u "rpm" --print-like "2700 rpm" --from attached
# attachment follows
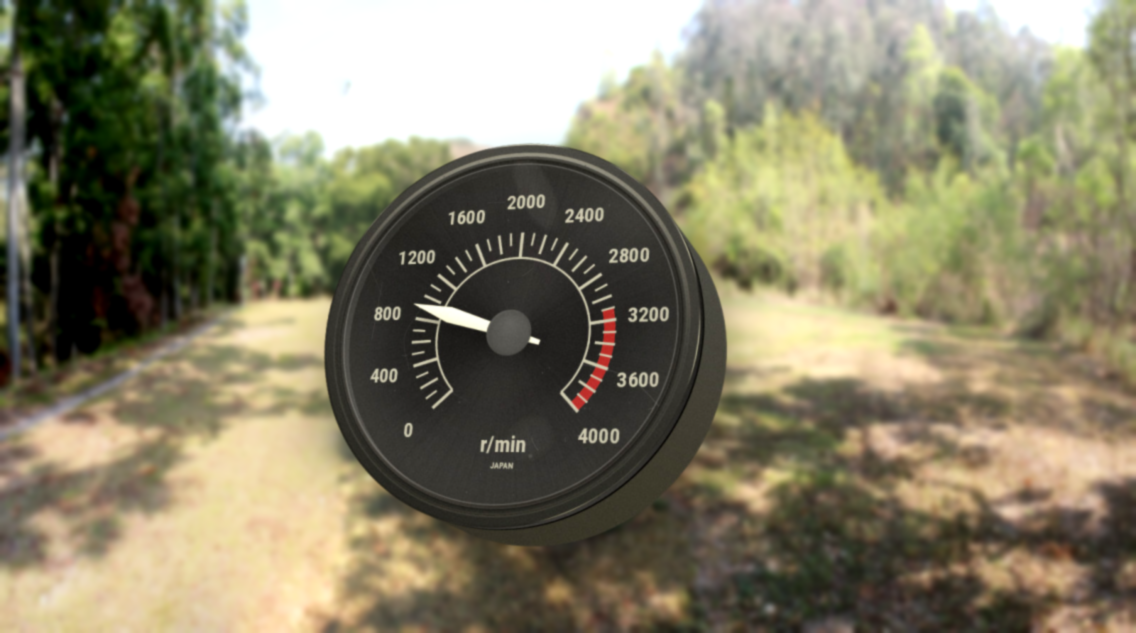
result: 900 rpm
